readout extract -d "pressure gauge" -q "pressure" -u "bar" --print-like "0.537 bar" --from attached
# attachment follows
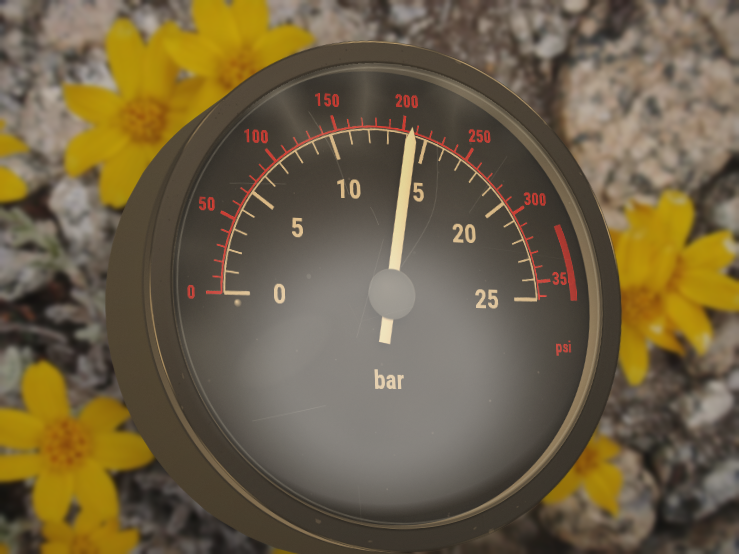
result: 14 bar
